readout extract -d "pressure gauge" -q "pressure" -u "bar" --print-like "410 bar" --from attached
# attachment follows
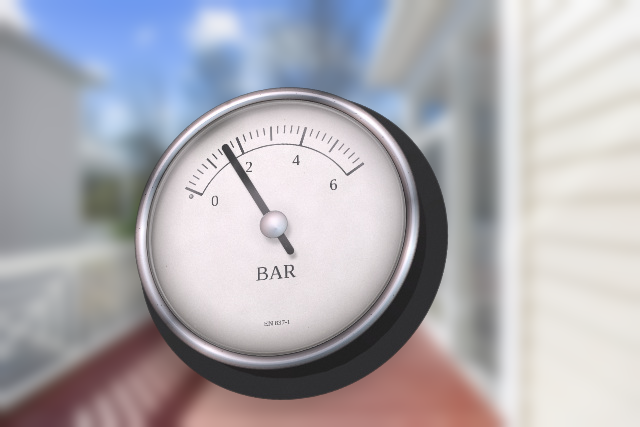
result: 1.6 bar
